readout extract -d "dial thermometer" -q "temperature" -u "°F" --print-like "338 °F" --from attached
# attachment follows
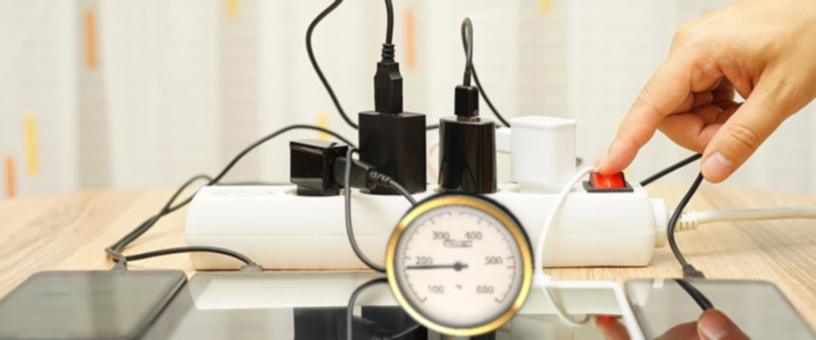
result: 180 °F
